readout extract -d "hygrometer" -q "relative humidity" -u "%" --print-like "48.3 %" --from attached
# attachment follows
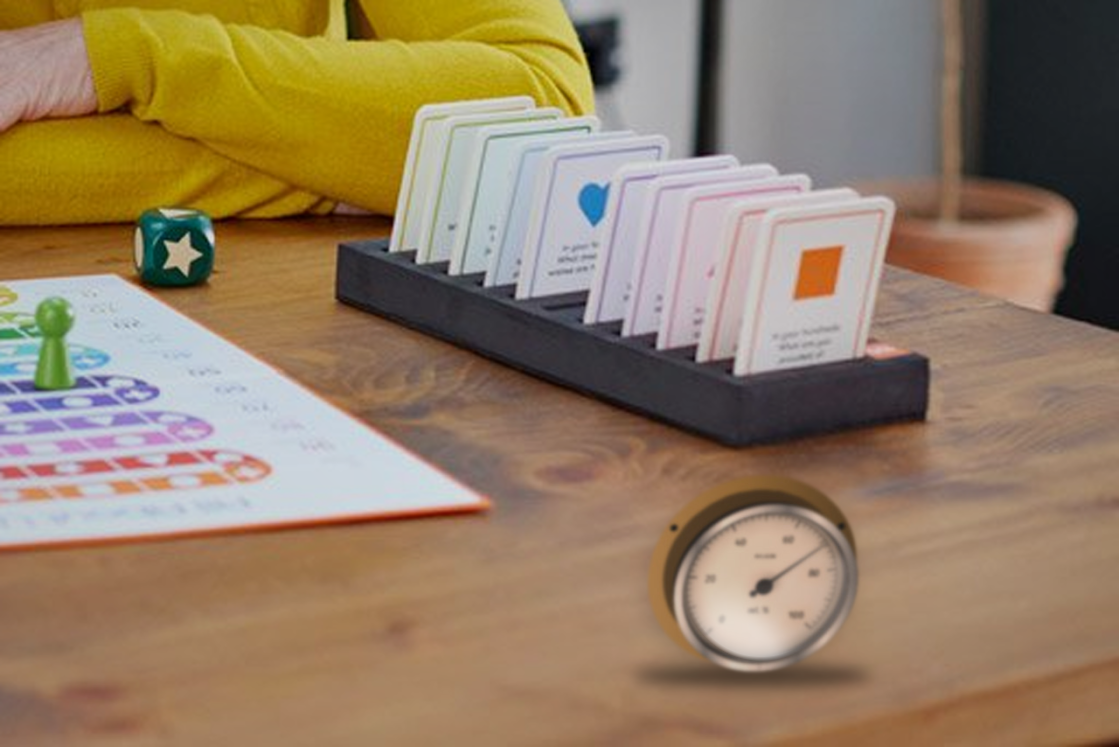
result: 70 %
